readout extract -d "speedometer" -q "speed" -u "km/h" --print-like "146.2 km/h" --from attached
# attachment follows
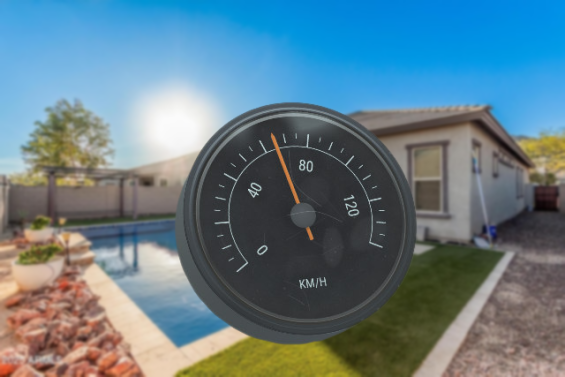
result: 65 km/h
